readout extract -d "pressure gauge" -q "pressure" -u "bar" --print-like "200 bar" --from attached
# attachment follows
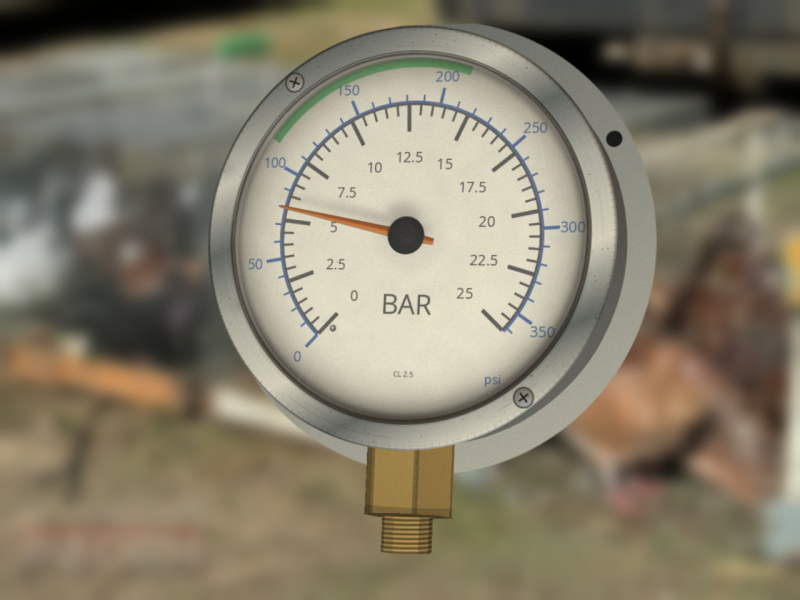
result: 5.5 bar
